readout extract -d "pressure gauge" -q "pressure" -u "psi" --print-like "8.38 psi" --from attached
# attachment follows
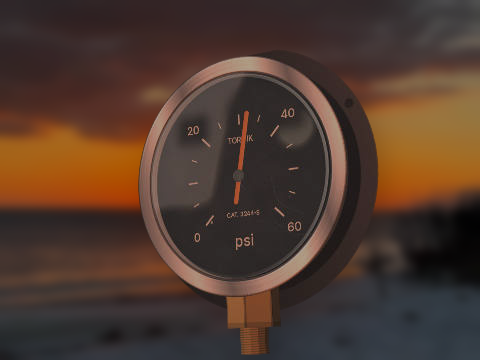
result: 32.5 psi
